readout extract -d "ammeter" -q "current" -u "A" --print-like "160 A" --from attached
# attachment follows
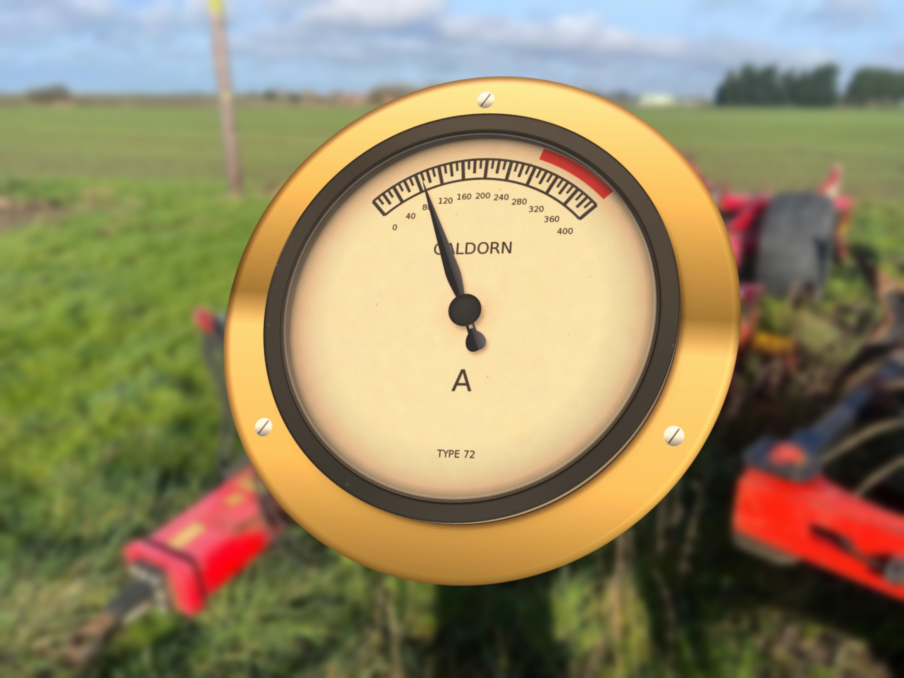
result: 90 A
